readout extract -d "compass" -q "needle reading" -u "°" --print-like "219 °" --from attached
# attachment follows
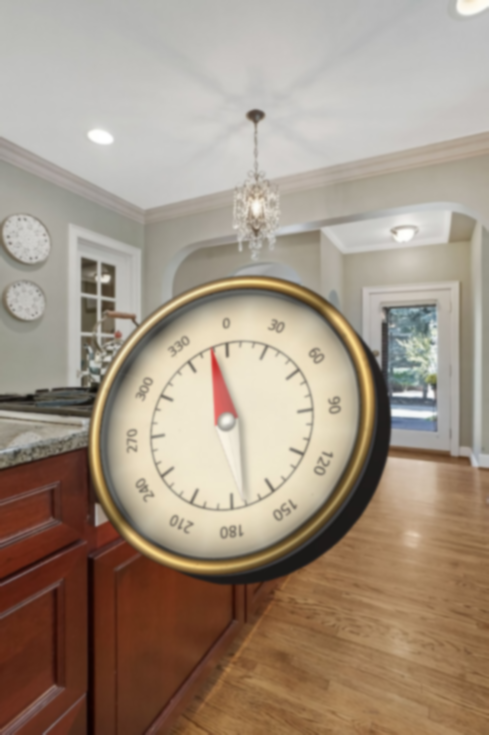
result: 350 °
